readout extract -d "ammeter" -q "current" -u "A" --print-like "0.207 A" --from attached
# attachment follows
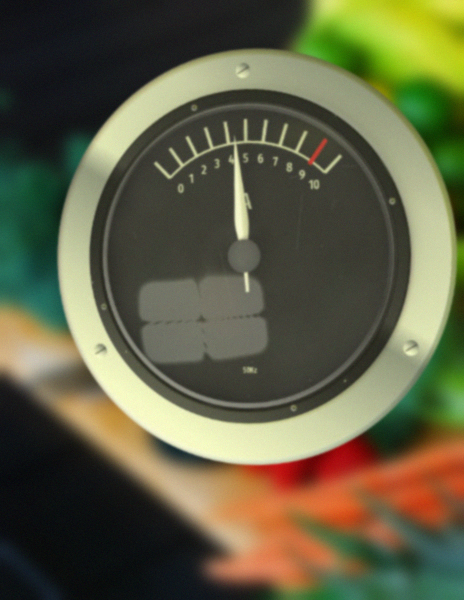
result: 4.5 A
